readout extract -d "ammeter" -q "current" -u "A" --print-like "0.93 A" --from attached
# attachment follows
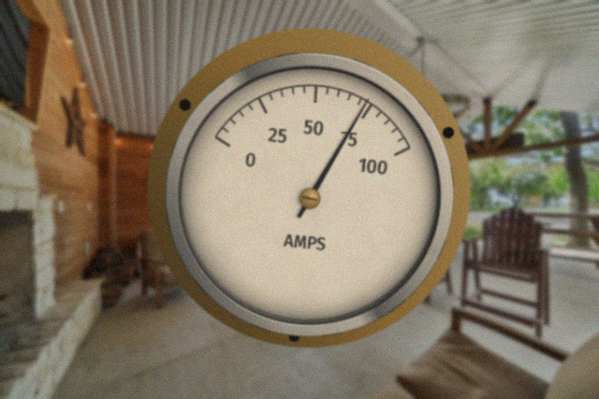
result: 72.5 A
